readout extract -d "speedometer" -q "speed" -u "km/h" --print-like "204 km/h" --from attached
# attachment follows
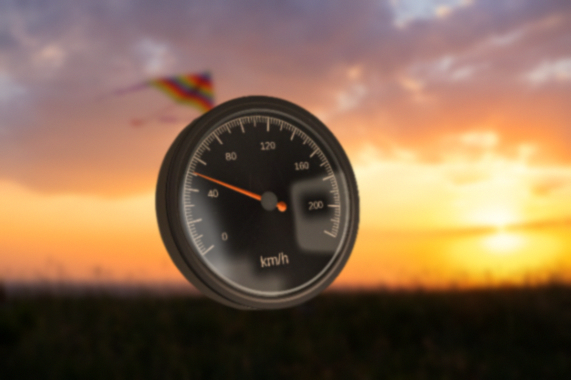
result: 50 km/h
